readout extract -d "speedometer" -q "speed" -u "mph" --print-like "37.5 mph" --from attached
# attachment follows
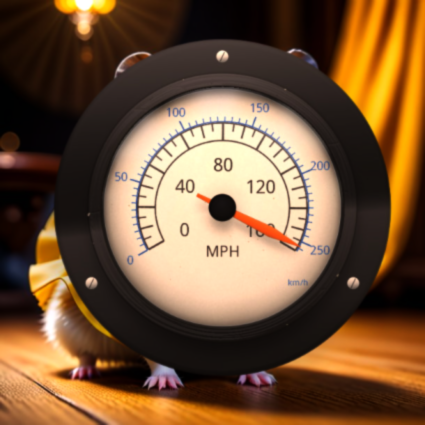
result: 157.5 mph
